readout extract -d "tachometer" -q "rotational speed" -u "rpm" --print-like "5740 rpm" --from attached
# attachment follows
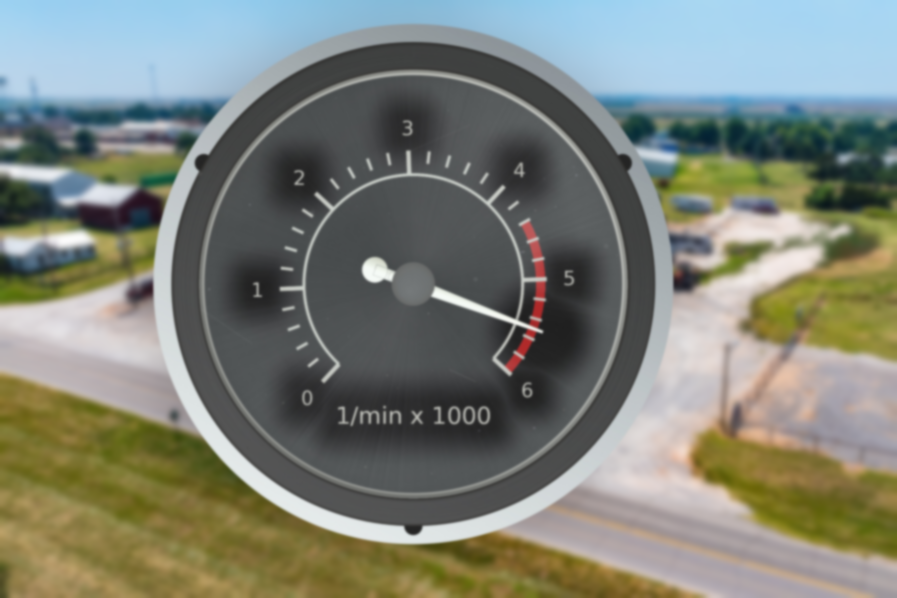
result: 5500 rpm
